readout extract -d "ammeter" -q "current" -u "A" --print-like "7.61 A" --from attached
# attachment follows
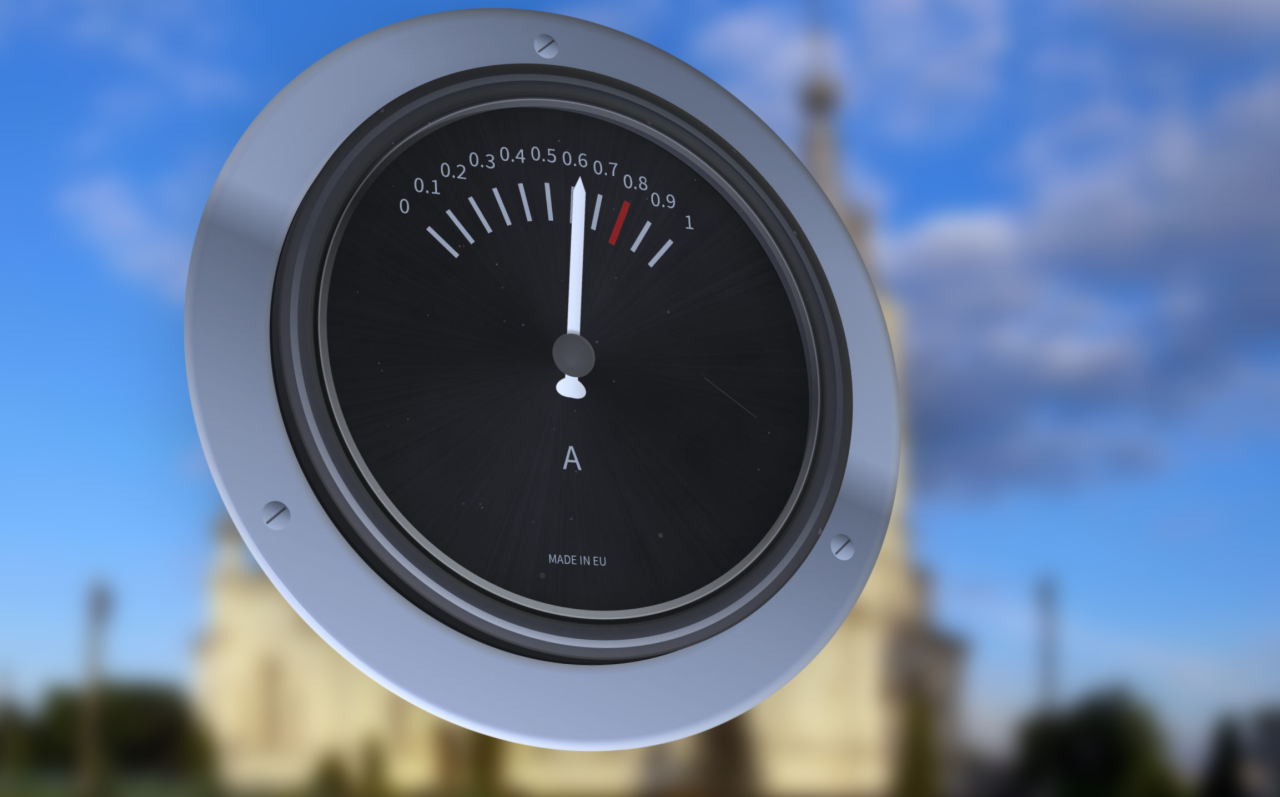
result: 0.6 A
